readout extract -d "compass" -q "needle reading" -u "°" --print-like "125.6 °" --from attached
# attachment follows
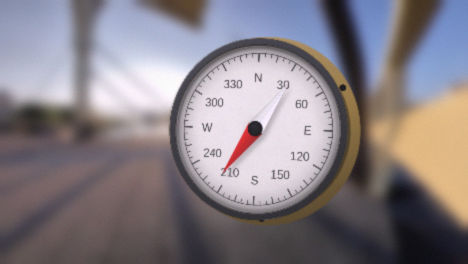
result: 215 °
